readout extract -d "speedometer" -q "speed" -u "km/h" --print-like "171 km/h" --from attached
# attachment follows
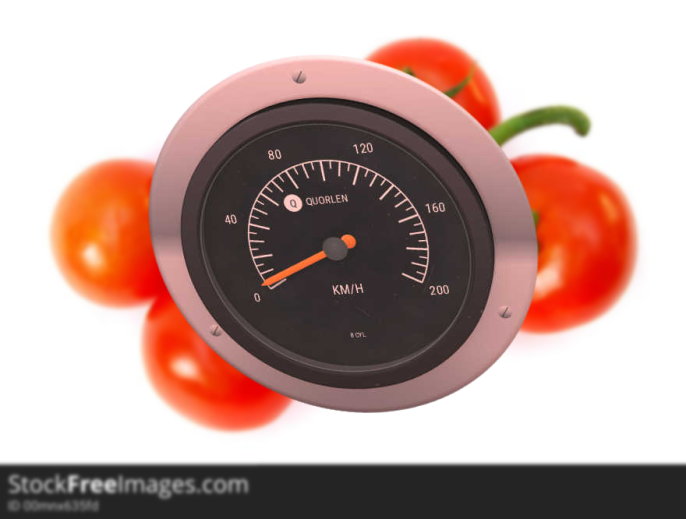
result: 5 km/h
